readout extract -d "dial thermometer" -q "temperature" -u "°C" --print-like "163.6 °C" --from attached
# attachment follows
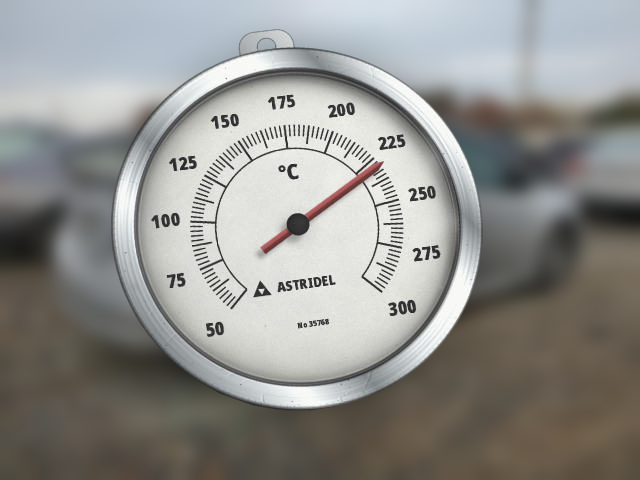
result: 230 °C
